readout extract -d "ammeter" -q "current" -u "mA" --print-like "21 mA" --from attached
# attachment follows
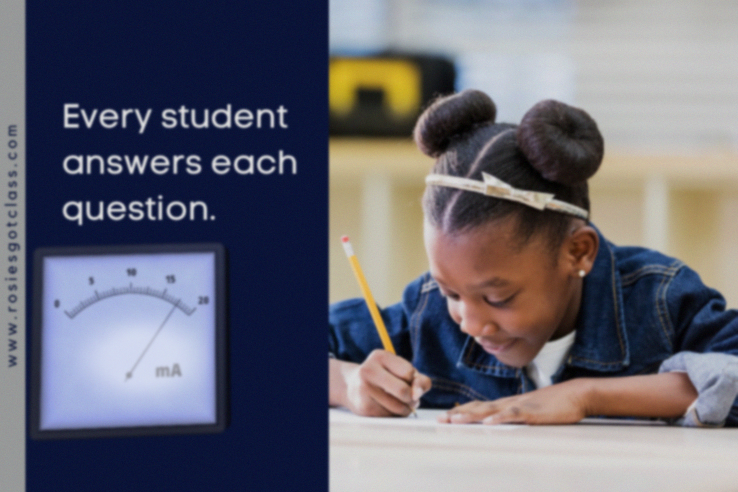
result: 17.5 mA
